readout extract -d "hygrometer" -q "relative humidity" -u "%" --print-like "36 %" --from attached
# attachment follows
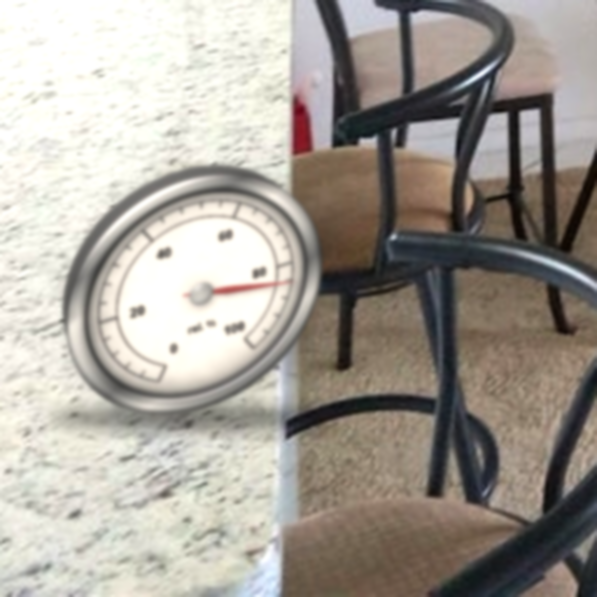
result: 84 %
